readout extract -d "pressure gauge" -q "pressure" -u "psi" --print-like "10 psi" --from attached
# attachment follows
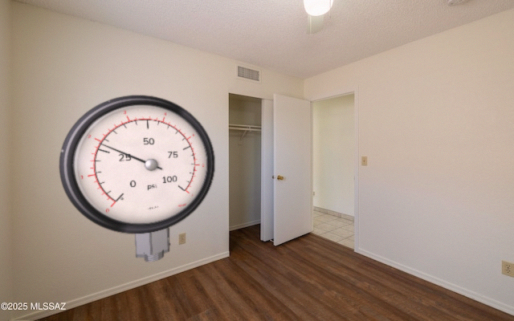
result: 27.5 psi
